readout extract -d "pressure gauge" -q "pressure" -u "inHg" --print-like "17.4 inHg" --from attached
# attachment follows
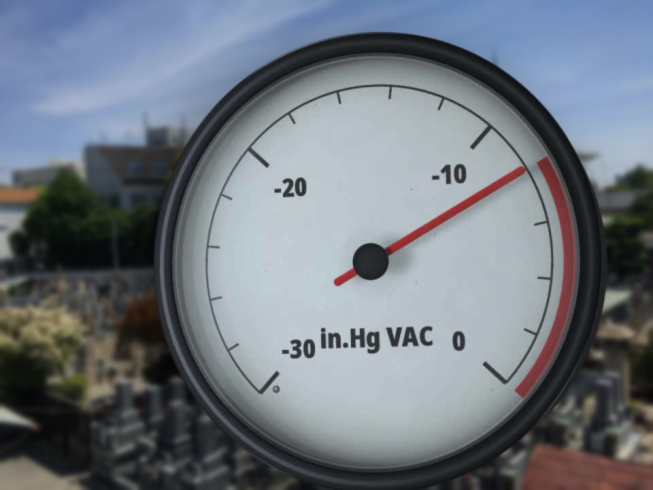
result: -8 inHg
